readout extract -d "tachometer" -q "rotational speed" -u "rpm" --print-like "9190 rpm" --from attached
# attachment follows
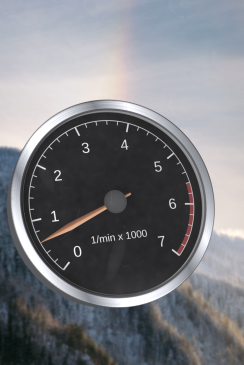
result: 600 rpm
